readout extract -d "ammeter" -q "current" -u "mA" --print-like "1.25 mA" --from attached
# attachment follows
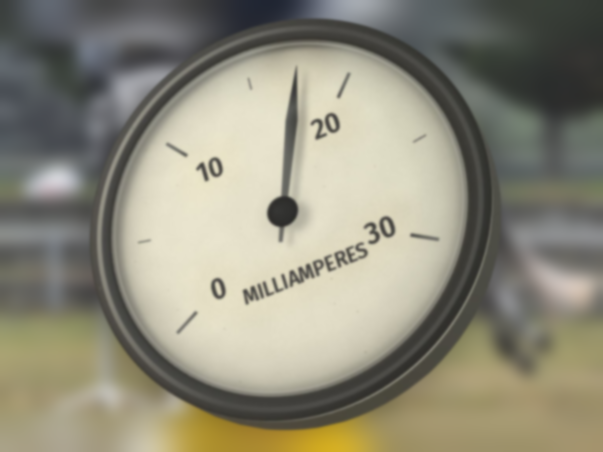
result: 17.5 mA
